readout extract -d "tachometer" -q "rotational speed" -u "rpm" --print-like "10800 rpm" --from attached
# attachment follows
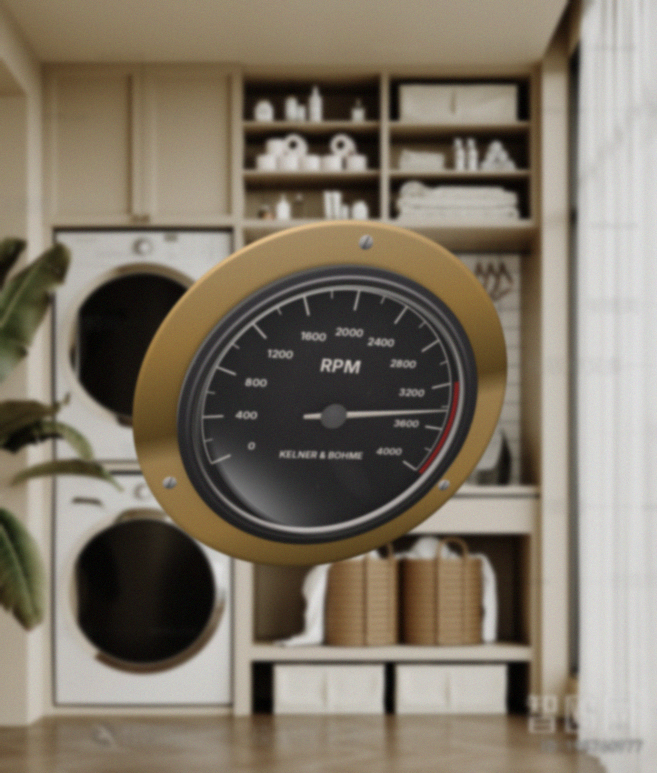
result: 3400 rpm
